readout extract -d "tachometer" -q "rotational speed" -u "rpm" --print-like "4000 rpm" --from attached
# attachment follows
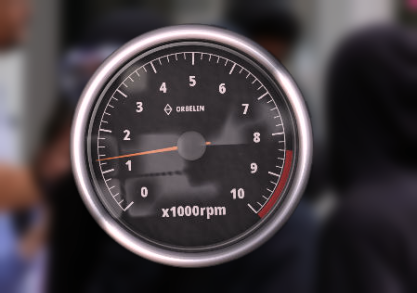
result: 1300 rpm
